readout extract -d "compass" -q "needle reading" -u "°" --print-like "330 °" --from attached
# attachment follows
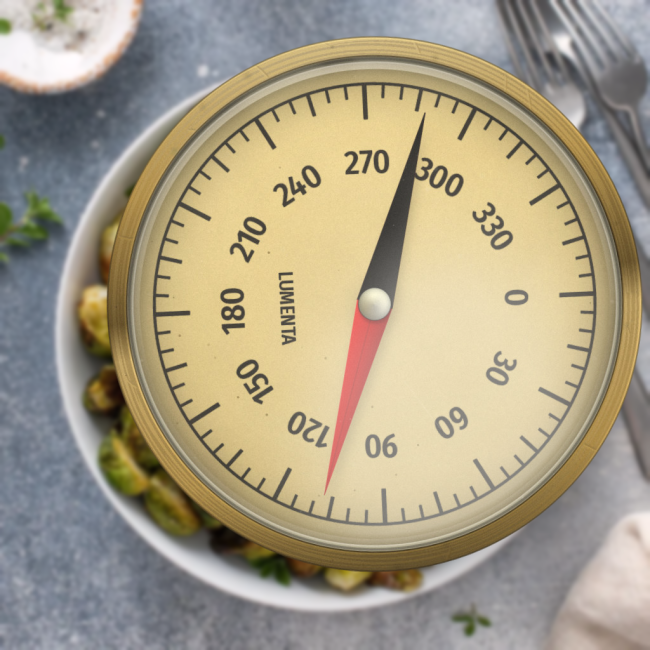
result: 107.5 °
